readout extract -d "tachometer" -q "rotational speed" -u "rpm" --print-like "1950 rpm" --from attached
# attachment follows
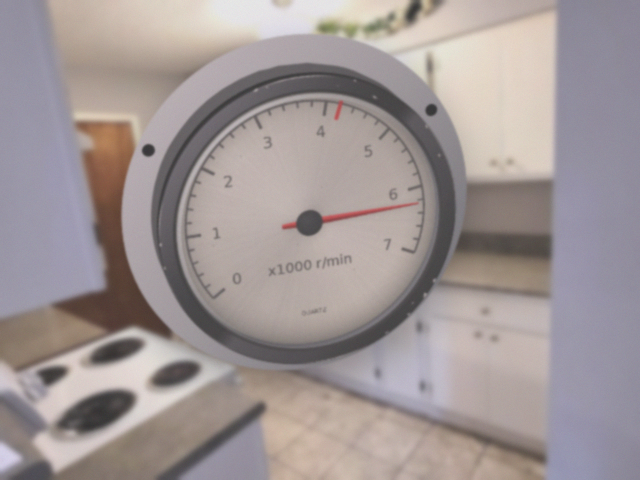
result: 6200 rpm
